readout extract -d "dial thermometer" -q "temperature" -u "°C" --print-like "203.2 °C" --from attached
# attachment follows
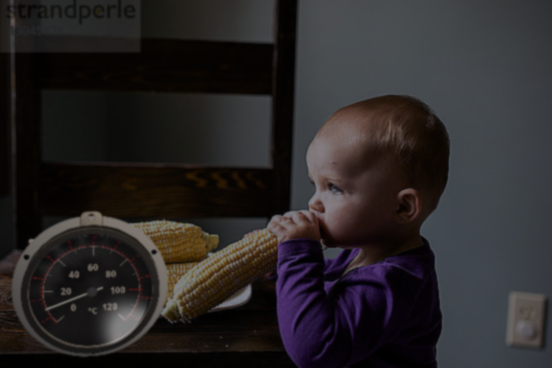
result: 10 °C
